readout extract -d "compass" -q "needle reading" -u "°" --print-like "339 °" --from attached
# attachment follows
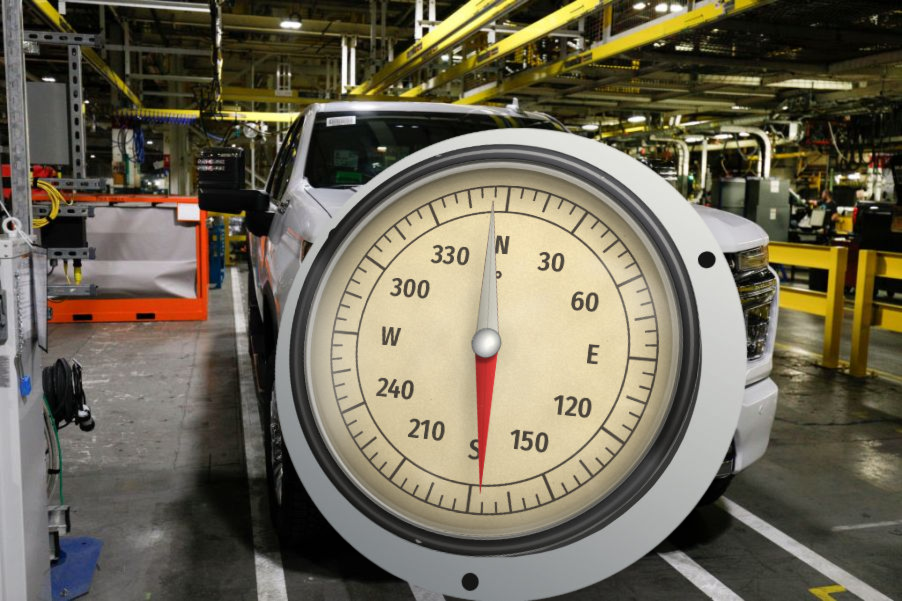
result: 175 °
